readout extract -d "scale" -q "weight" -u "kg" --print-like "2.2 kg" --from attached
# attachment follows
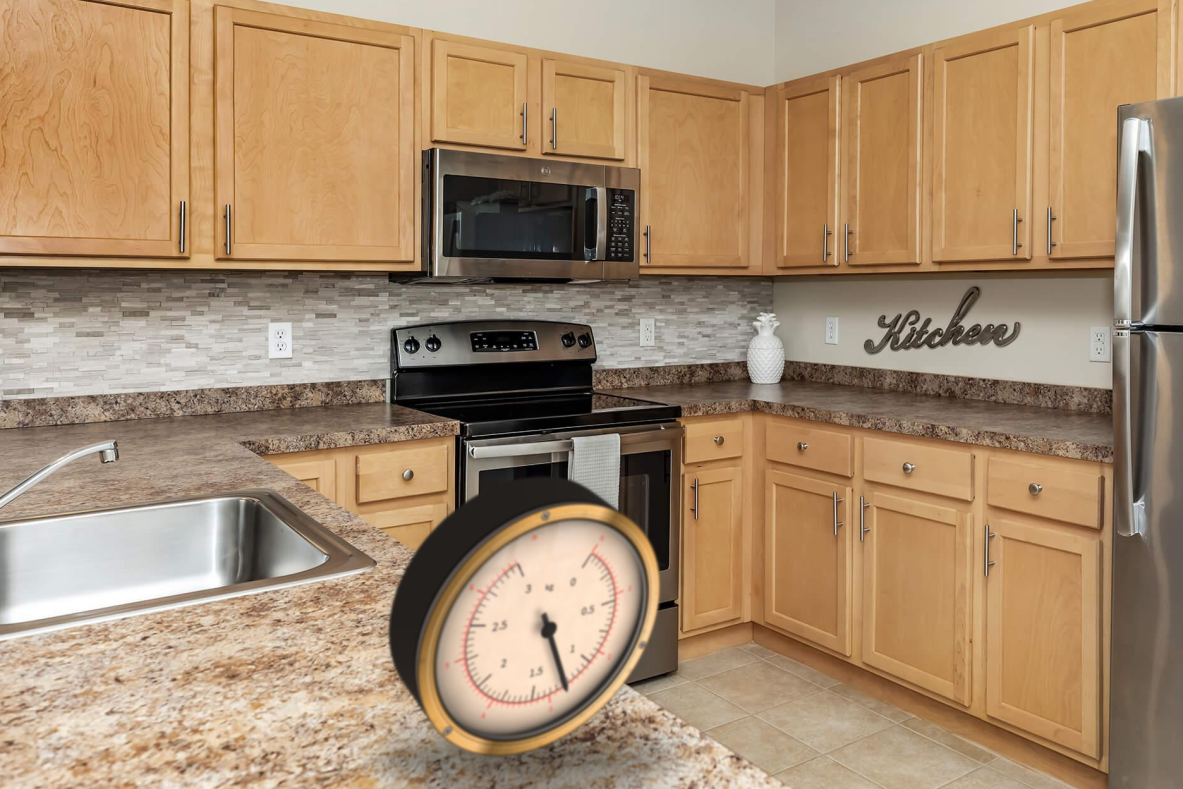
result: 1.25 kg
